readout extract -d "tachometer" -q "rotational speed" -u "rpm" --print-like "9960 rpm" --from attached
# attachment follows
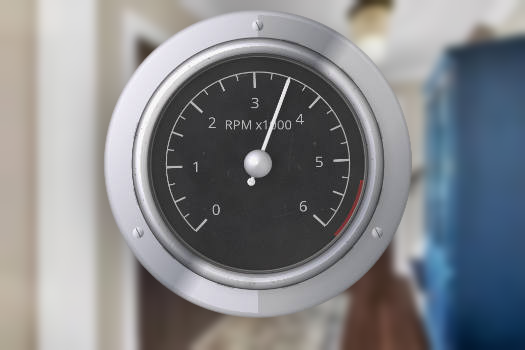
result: 3500 rpm
